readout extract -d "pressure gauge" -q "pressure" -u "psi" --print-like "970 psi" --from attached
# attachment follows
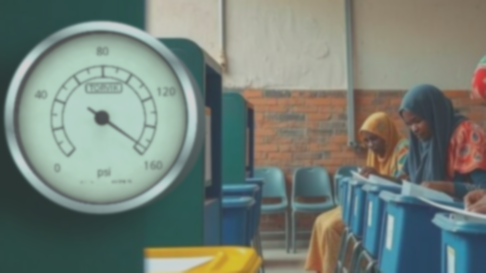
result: 155 psi
